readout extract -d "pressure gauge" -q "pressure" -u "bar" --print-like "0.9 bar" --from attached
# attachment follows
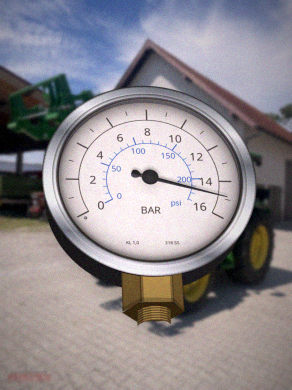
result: 15 bar
